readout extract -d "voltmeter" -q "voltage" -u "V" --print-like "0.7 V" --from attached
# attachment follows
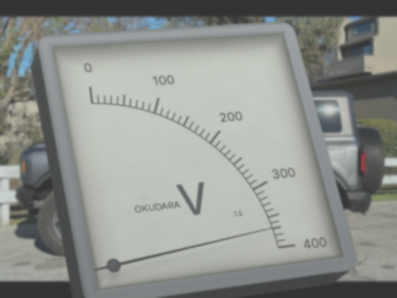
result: 370 V
